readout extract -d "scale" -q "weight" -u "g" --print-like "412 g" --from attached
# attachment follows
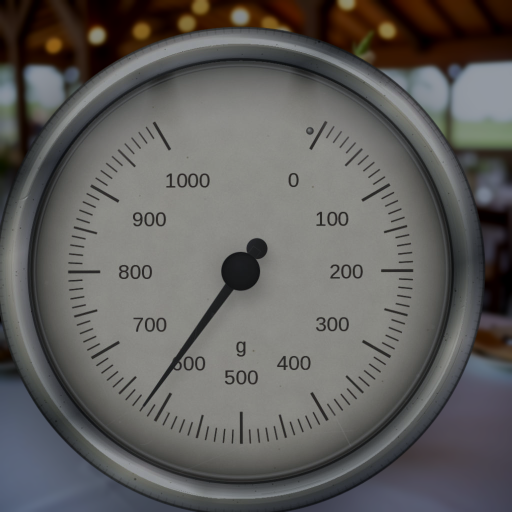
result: 620 g
